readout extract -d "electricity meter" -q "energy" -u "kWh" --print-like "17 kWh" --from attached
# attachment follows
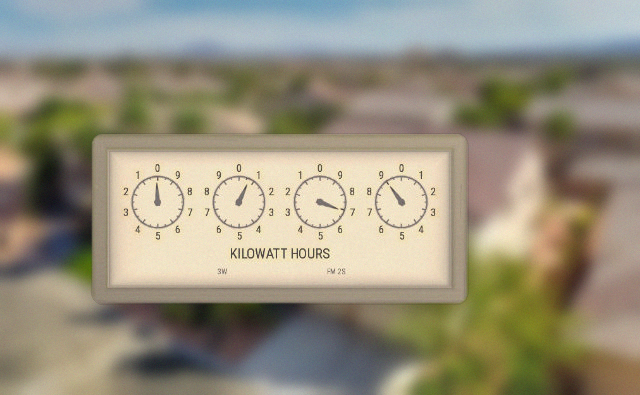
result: 69 kWh
